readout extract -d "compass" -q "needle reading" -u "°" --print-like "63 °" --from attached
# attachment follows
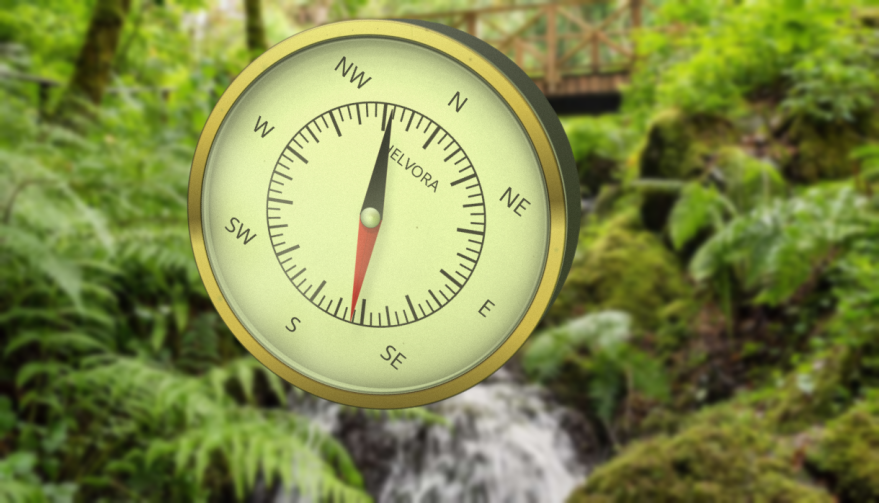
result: 155 °
